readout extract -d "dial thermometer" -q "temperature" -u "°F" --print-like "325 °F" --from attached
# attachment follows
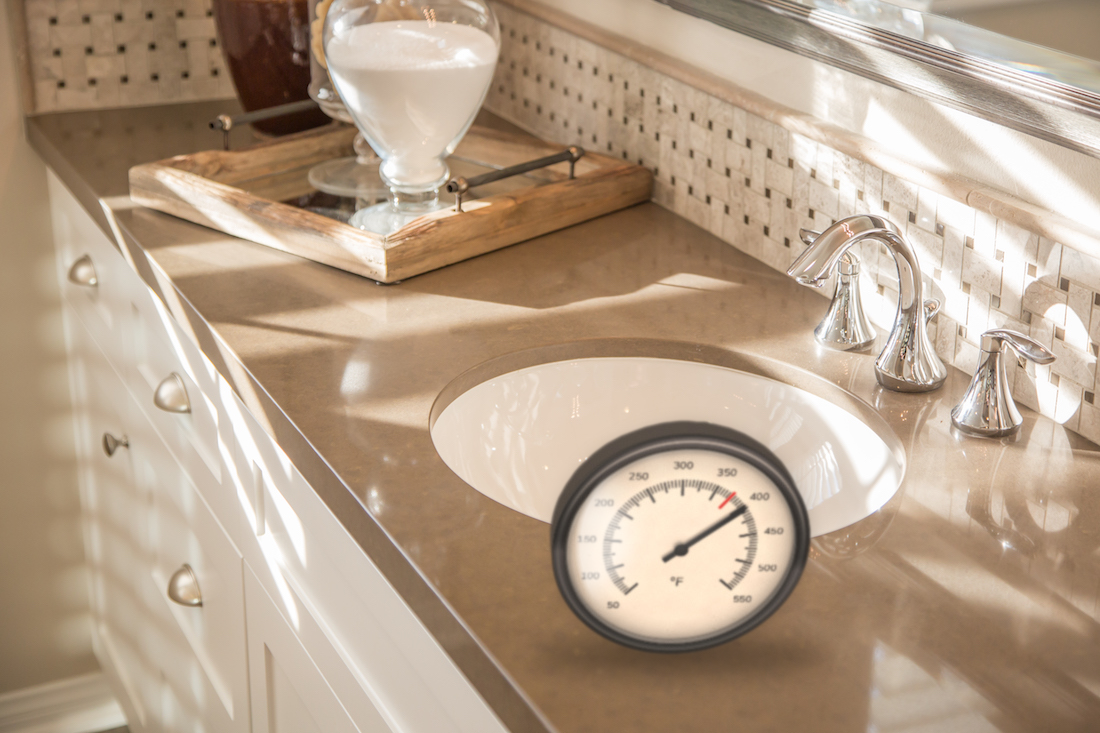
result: 400 °F
